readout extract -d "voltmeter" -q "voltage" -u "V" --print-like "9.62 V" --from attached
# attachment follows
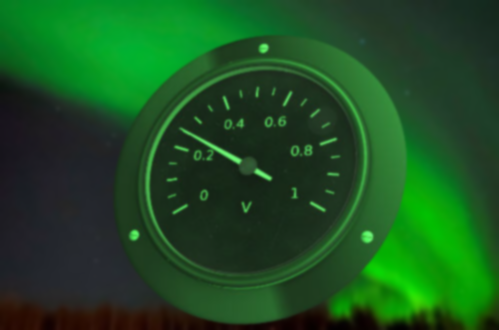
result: 0.25 V
